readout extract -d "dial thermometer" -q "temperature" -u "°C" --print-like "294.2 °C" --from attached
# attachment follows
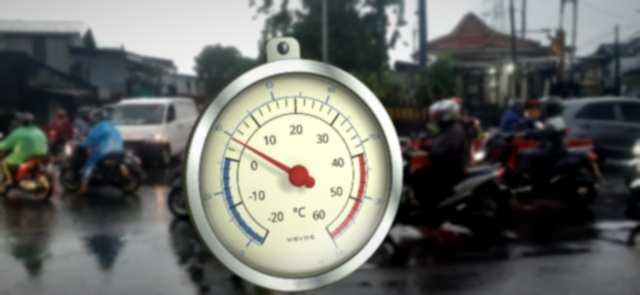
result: 4 °C
